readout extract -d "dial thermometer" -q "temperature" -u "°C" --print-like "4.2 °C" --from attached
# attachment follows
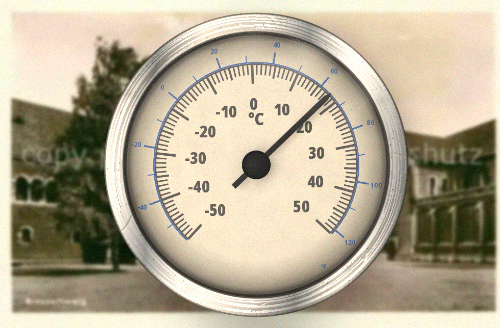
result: 18 °C
